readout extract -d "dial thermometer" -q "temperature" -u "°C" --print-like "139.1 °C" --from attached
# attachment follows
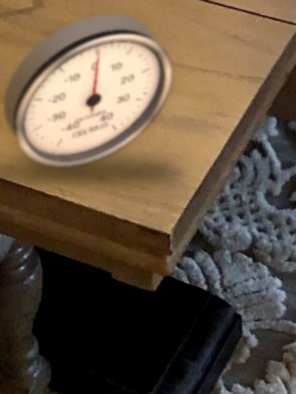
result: 0 °C
